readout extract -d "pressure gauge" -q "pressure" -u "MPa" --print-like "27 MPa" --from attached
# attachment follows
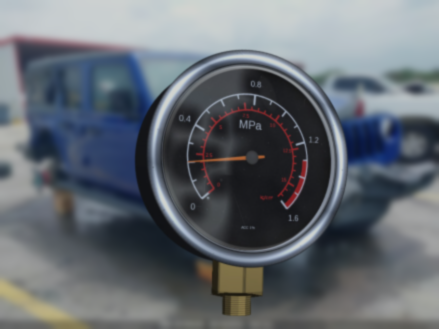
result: 0.2 MPa
